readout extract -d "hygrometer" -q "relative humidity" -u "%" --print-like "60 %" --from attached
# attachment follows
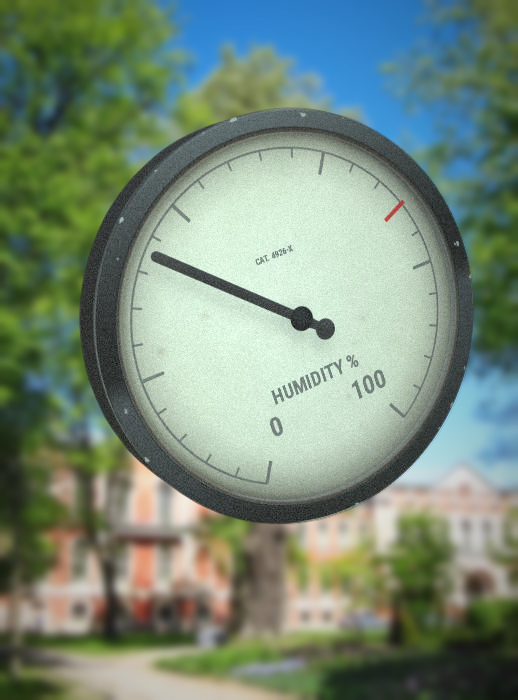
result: 34 %
